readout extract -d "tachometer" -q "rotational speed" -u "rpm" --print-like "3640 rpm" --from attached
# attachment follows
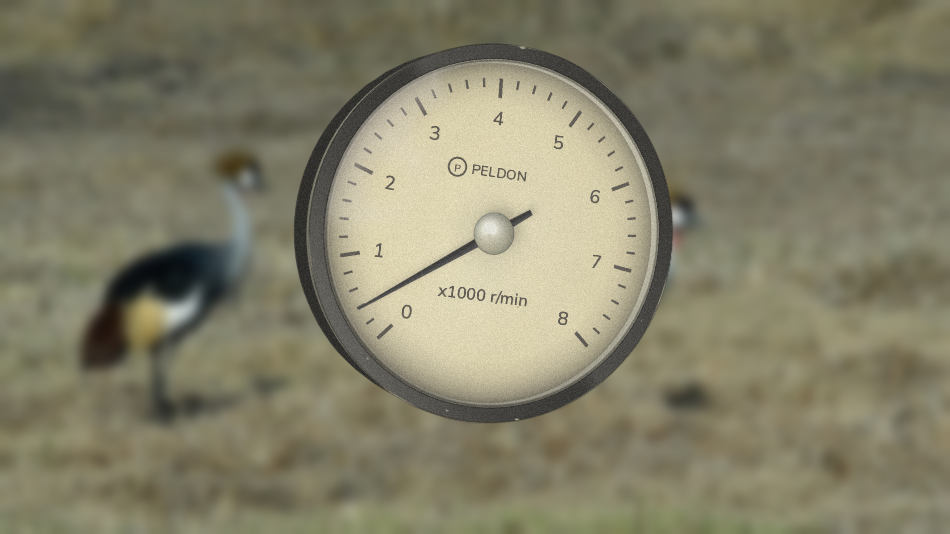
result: 400 rpm
